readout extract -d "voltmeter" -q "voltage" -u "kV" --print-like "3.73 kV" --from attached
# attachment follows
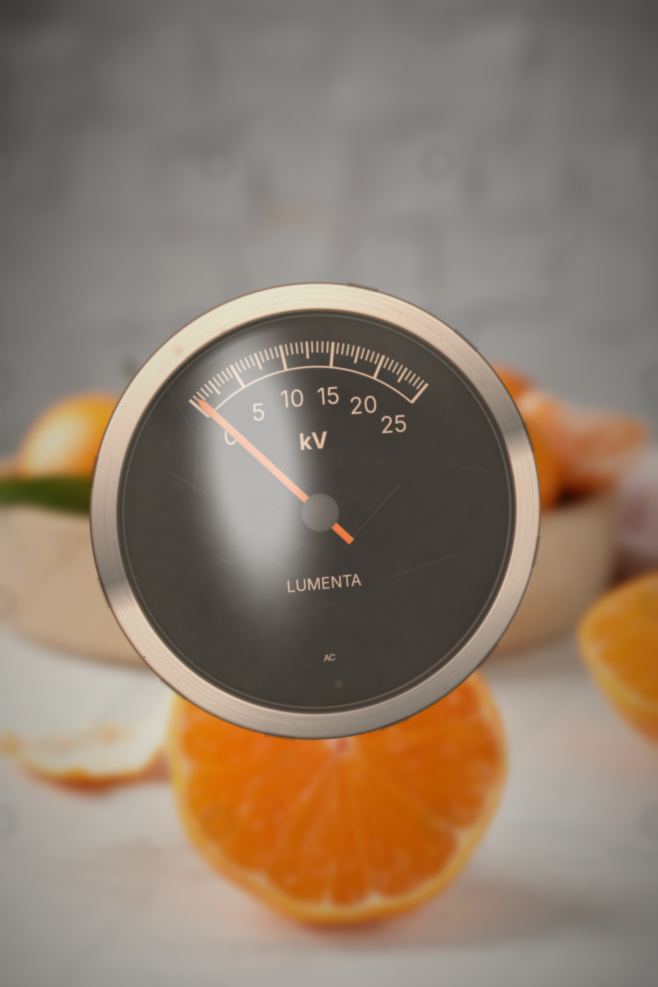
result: 0.5 kV
